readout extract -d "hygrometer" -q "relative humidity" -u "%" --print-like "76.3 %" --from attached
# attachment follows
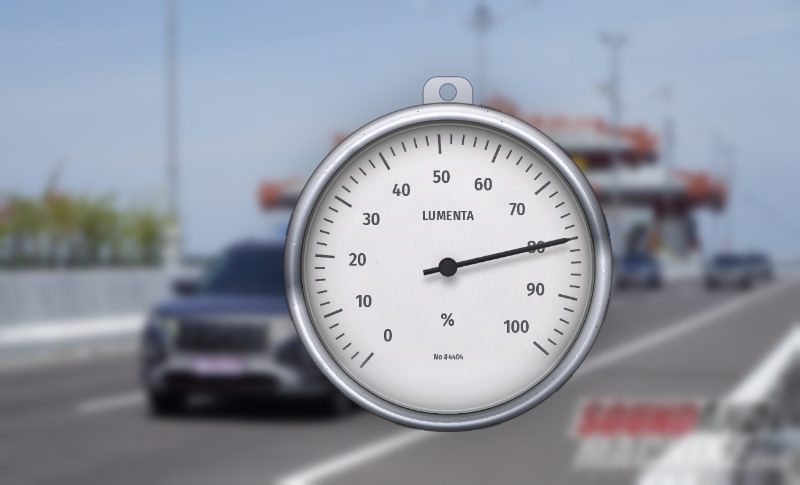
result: 80 %
